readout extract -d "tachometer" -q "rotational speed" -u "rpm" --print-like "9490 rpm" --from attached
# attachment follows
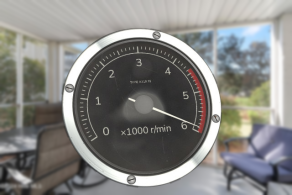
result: 5900 rpm
